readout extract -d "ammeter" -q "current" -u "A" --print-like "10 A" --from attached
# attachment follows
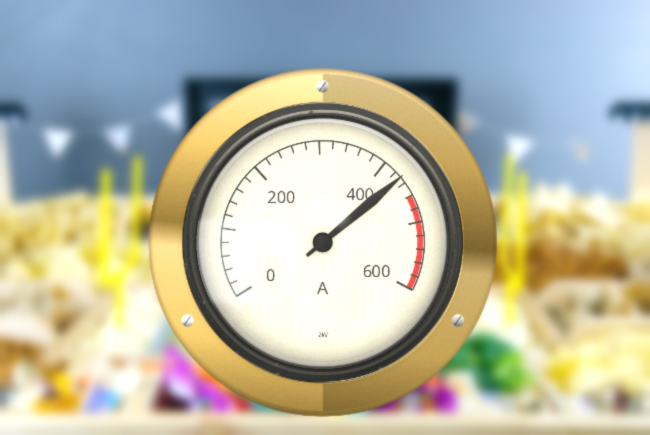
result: 430 A
